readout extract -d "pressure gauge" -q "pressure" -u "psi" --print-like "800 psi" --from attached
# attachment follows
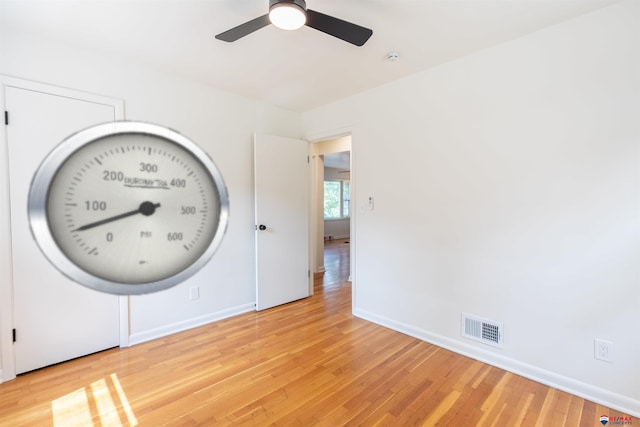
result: 50 psi
